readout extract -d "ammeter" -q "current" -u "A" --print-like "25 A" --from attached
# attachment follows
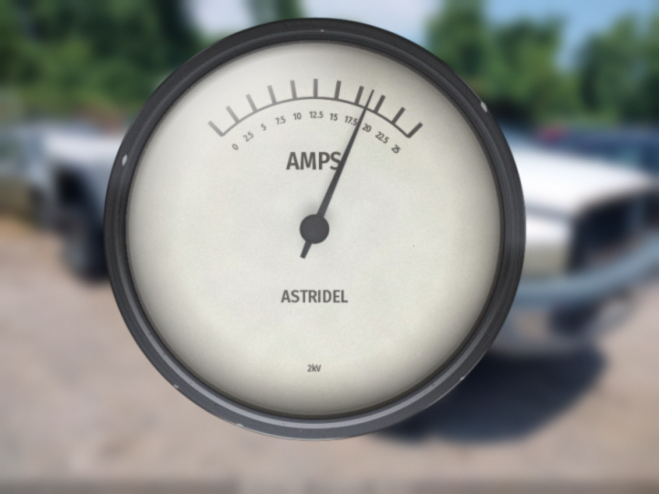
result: 18.75 A
